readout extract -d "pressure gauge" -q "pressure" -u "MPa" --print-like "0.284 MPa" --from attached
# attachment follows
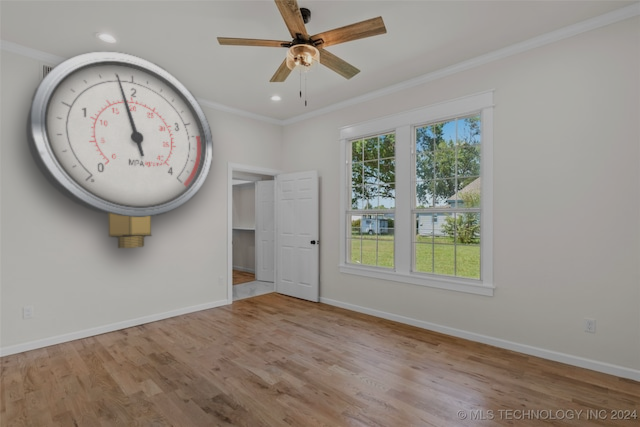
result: 1.8 MPa
